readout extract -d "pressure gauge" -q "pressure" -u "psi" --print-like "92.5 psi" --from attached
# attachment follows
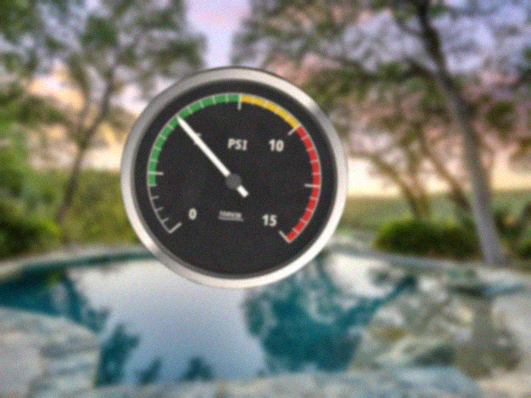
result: 5 psi
